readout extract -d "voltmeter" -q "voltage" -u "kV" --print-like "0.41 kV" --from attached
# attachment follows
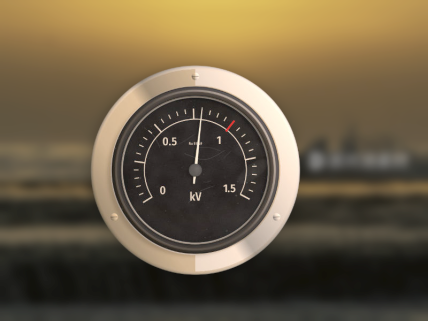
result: 0.8 kV
